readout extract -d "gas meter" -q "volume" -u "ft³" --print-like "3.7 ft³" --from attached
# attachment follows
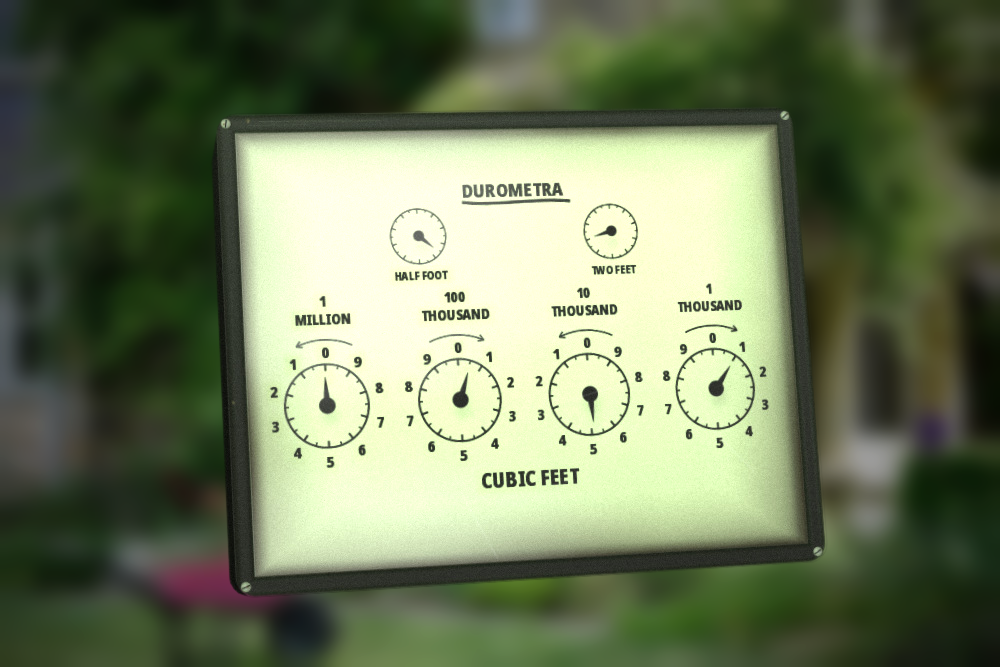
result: 5100 ft³
